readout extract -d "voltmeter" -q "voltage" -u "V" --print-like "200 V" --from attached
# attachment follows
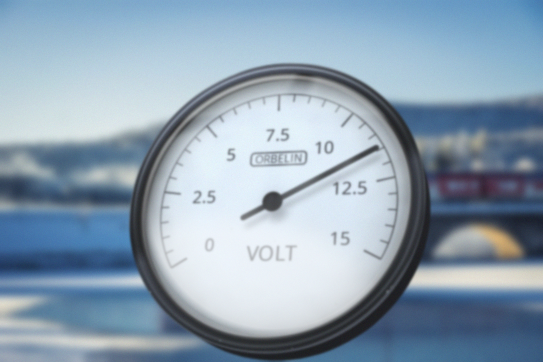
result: 11.5 V
